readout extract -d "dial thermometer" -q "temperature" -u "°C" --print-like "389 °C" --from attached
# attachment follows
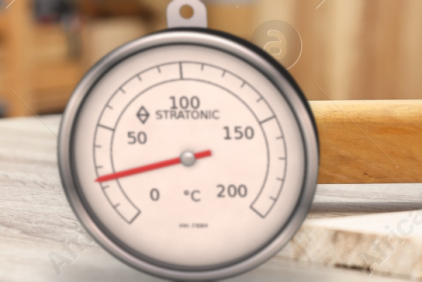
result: 25 °C
